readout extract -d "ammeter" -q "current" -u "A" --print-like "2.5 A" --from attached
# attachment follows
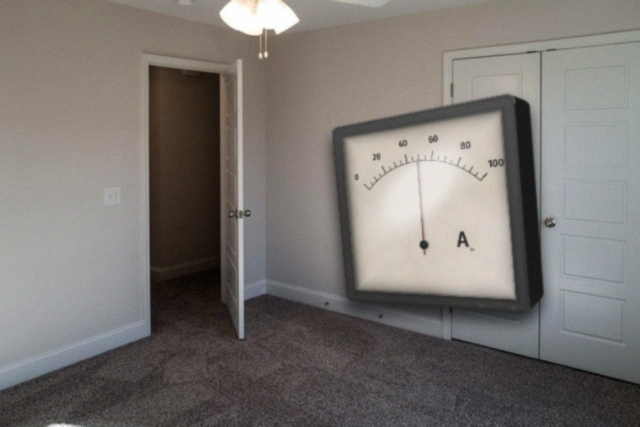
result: 50 A
